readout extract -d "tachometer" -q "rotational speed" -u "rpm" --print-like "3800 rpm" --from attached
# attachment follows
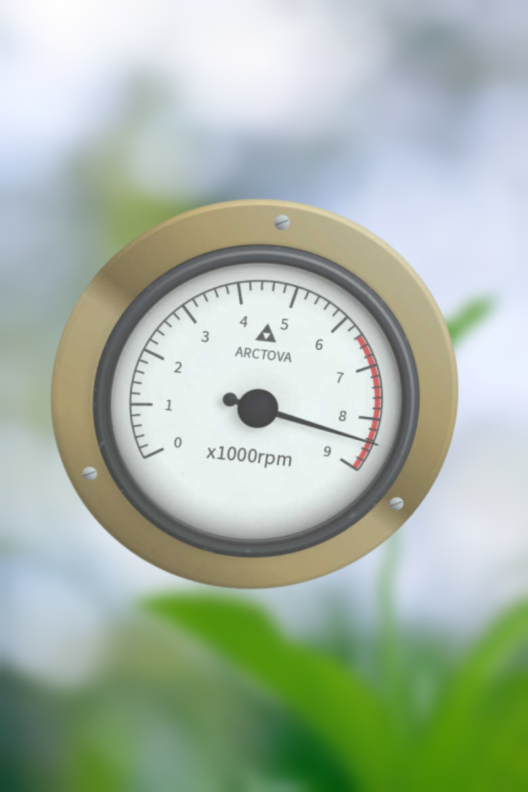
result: 8400 rpm
